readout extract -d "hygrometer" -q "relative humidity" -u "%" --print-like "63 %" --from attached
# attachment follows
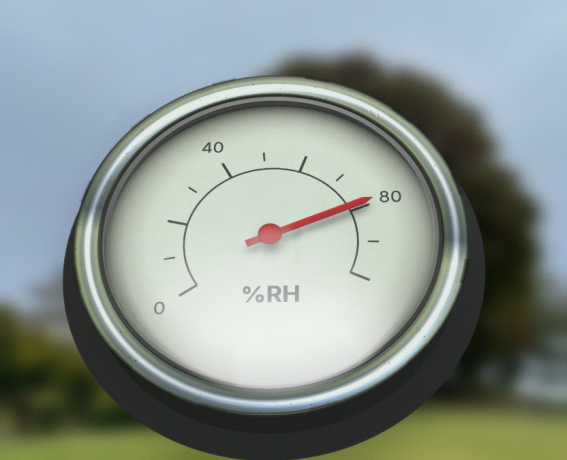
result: 80 %
